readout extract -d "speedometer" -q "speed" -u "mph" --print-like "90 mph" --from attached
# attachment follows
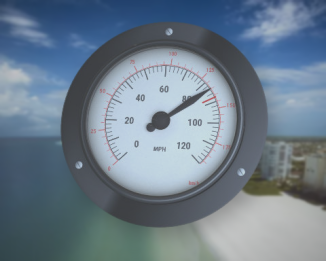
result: 84 mph
